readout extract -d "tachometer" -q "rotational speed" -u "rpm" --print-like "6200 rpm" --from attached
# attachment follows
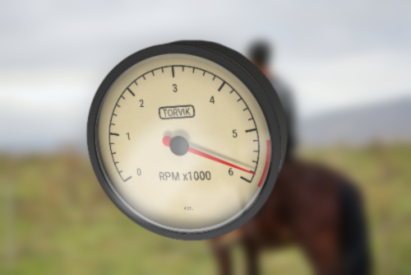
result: 5800 rpm
